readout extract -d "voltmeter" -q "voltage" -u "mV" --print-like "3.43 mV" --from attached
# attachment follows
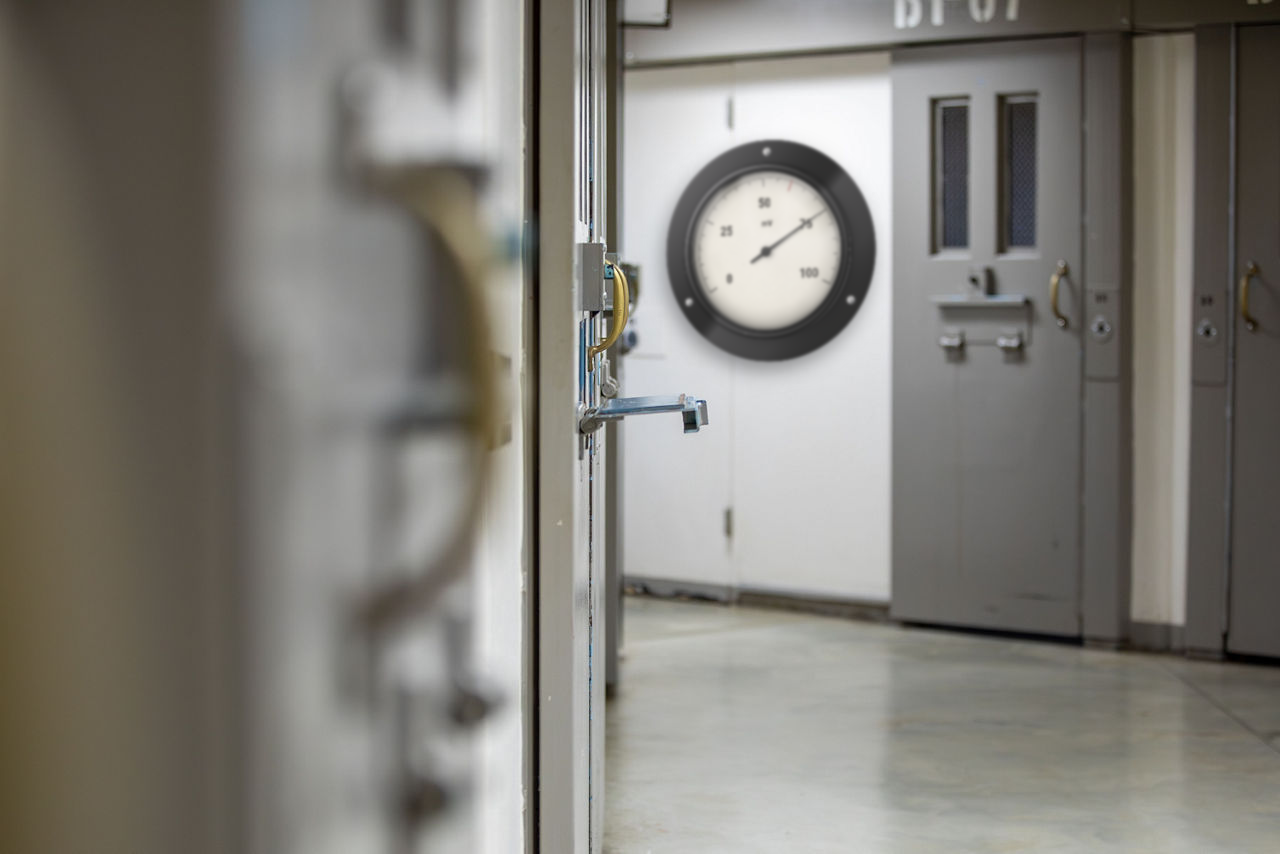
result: 75 mV
